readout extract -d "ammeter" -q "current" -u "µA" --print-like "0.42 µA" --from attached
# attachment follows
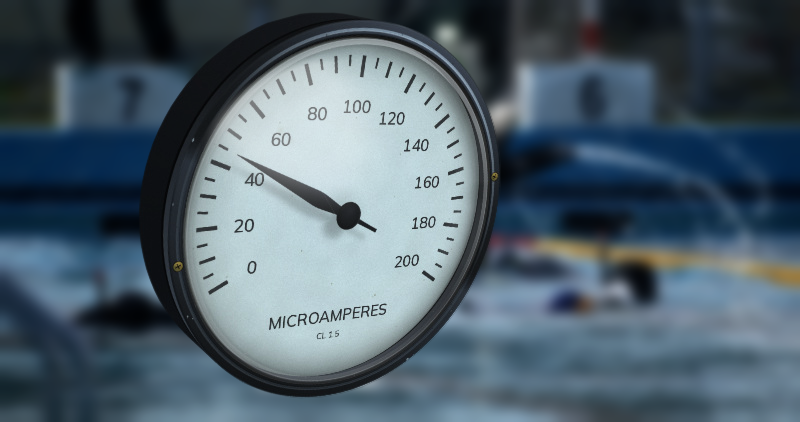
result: 45 µA
